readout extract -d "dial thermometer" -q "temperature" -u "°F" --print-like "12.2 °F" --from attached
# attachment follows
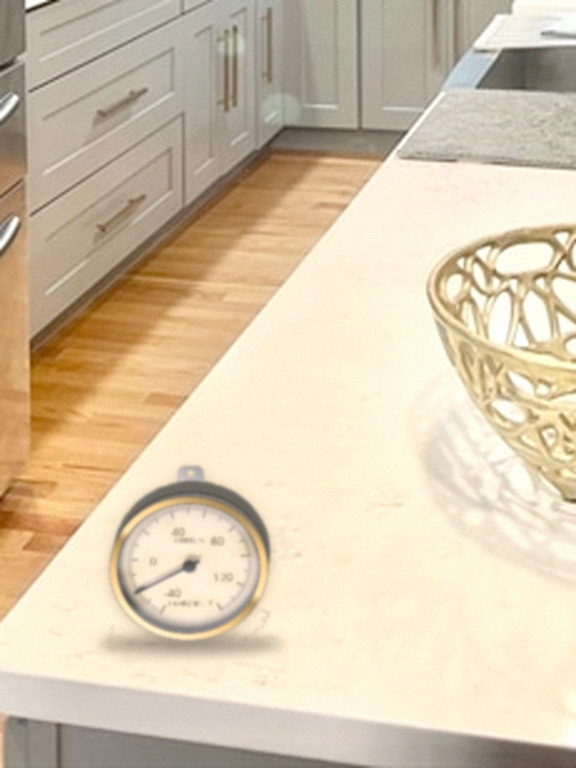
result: -20 °F
